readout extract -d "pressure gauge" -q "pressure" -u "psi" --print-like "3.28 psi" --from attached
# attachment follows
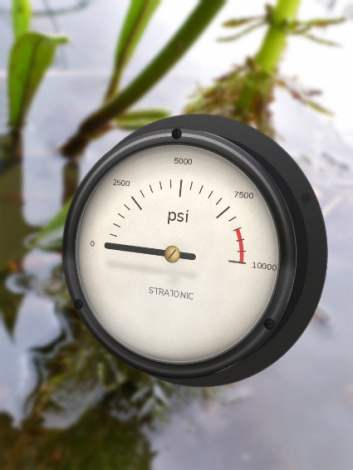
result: 0 psi
